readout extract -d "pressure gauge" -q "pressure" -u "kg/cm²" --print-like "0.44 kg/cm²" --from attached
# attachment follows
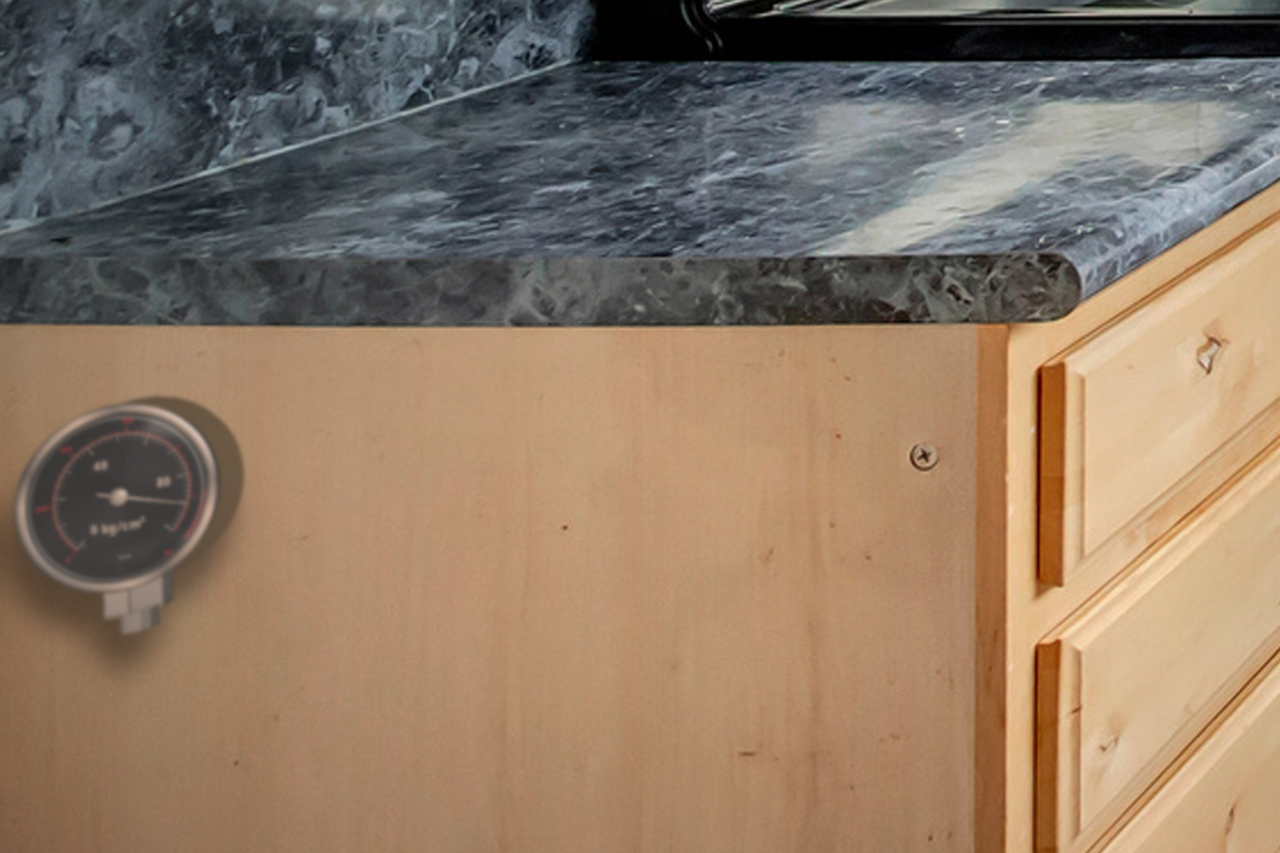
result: 90 kg/cm²
